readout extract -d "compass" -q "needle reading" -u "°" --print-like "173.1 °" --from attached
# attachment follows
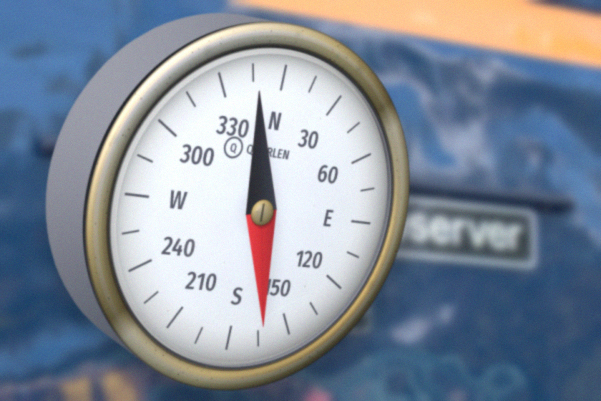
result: 165 °
